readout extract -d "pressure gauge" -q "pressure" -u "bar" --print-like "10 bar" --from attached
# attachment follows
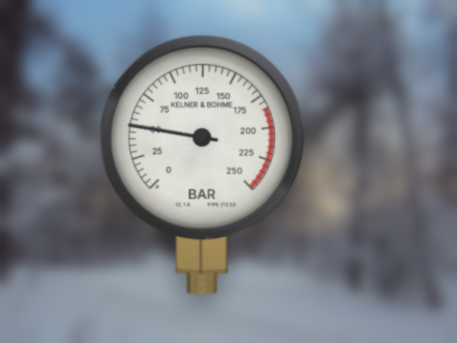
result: 50 bar
